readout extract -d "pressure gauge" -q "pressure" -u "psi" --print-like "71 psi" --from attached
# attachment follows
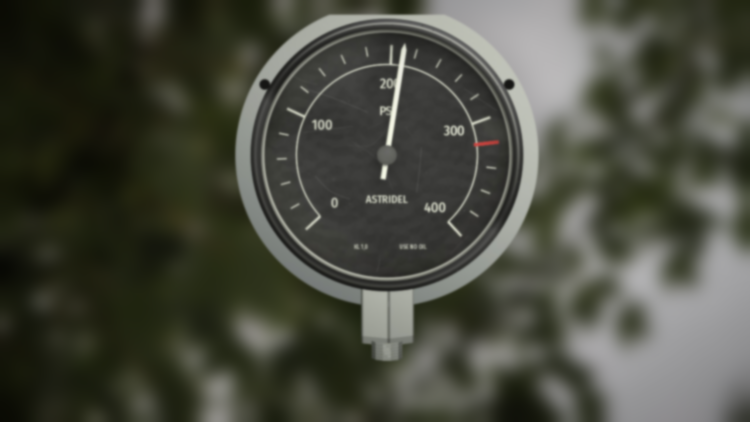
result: 210 psi
